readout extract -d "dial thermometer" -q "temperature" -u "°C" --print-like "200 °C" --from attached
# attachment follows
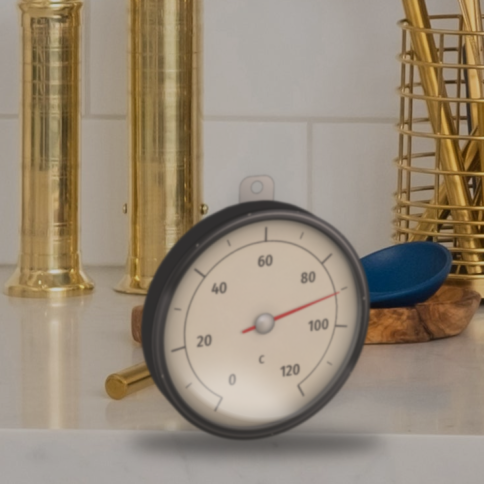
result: 90 °C
